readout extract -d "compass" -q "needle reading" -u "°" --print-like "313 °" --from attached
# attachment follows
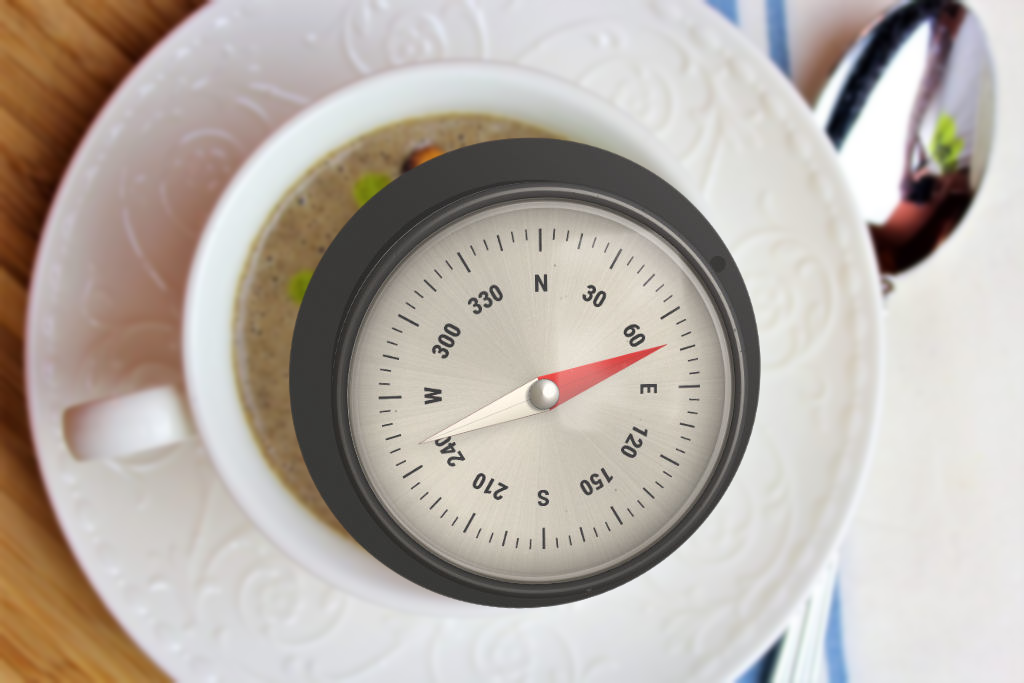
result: 70 °
